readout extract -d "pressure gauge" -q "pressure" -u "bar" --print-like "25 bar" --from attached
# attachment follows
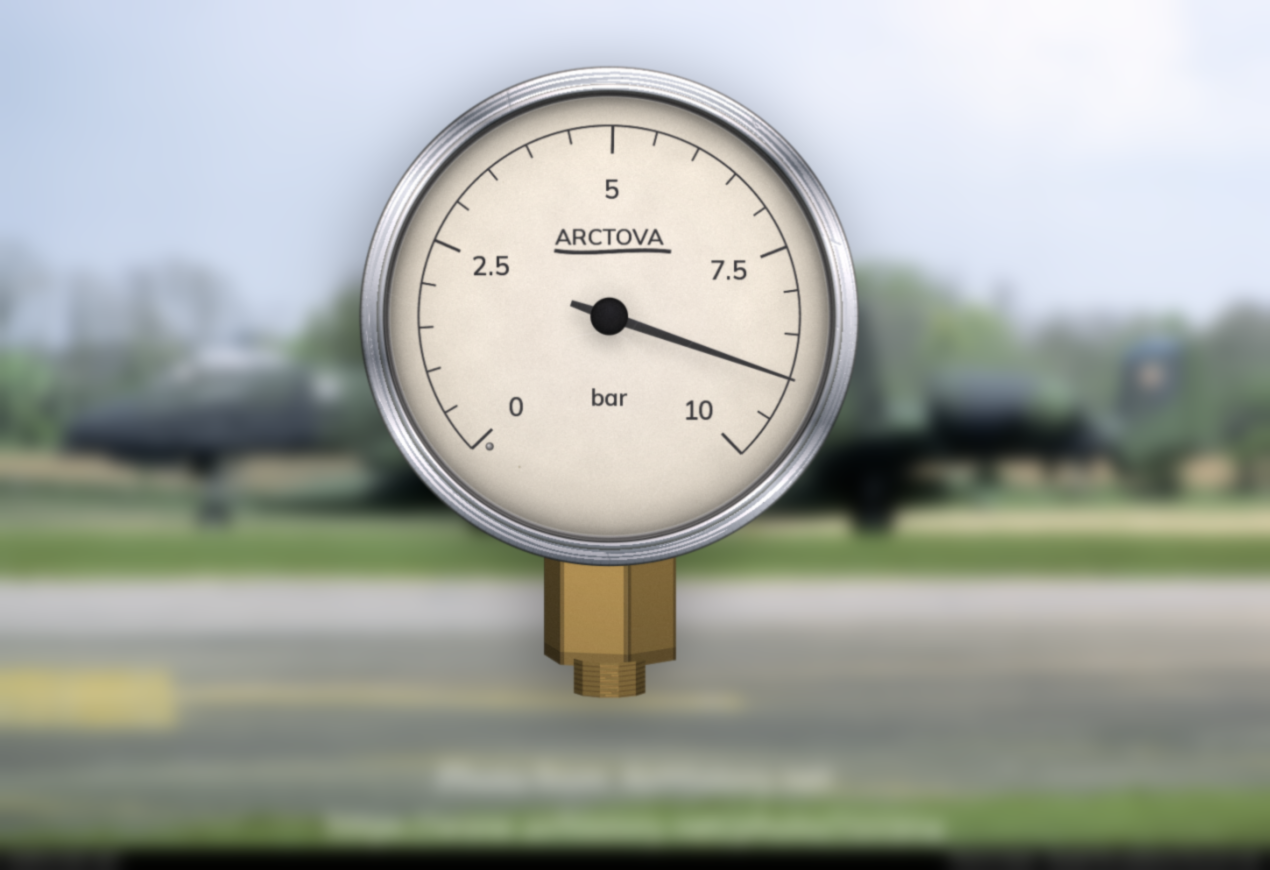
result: 9 bar
